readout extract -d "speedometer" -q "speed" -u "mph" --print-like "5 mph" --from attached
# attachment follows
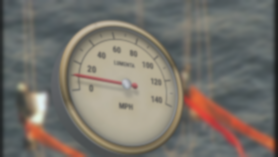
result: 10 mph
